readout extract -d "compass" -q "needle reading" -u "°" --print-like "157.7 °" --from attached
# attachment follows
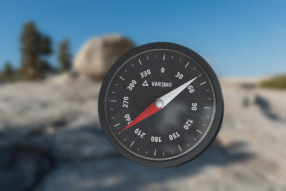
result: 230 °
